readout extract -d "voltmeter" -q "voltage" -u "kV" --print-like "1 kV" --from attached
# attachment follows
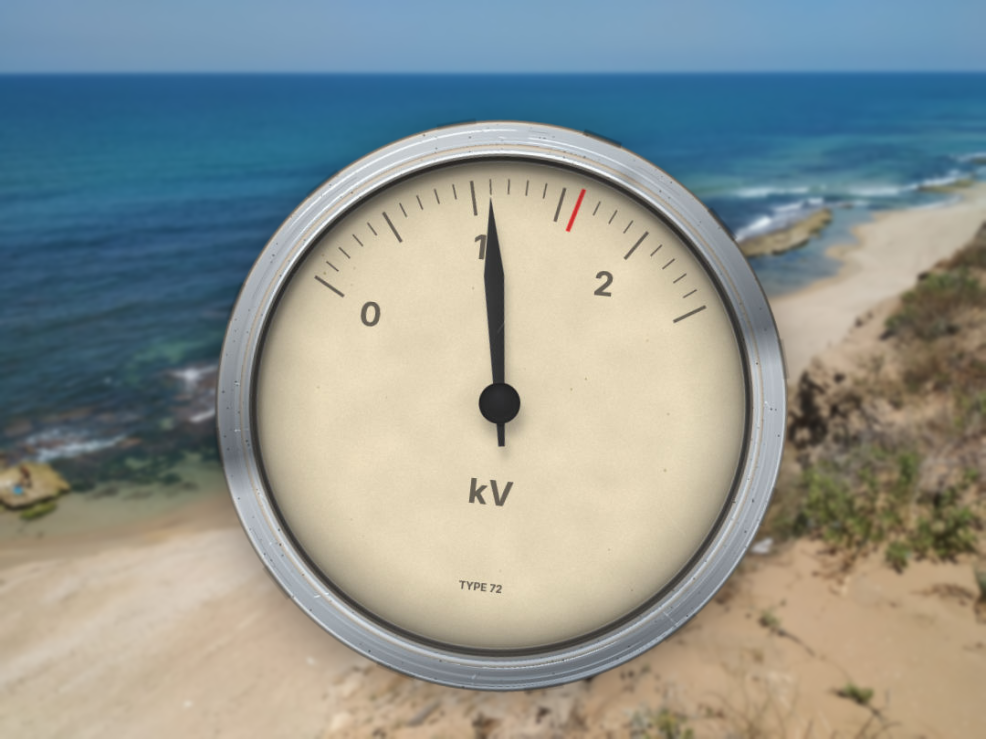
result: 1.1 kV
